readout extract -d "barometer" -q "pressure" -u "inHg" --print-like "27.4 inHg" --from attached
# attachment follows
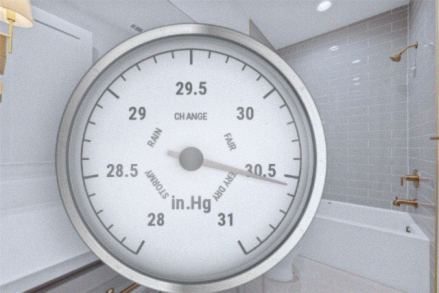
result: 30.55 inHg
